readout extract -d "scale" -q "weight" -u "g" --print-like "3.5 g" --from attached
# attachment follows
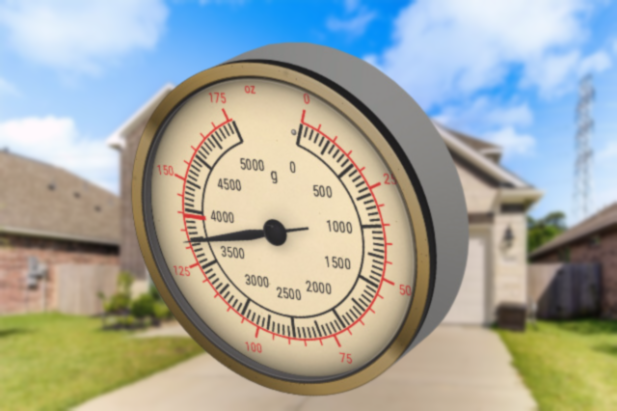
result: 3750 g
